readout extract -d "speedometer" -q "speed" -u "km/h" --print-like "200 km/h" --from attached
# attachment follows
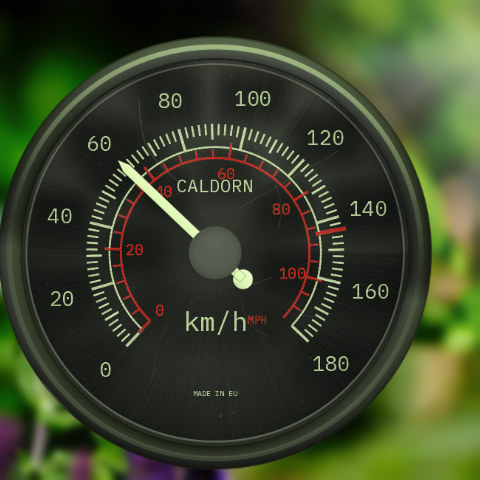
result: 60 km/h
